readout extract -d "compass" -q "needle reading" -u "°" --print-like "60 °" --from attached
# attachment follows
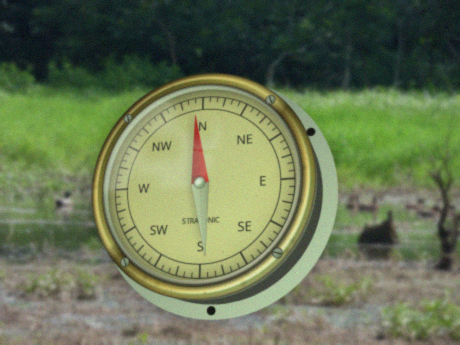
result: 355 °
